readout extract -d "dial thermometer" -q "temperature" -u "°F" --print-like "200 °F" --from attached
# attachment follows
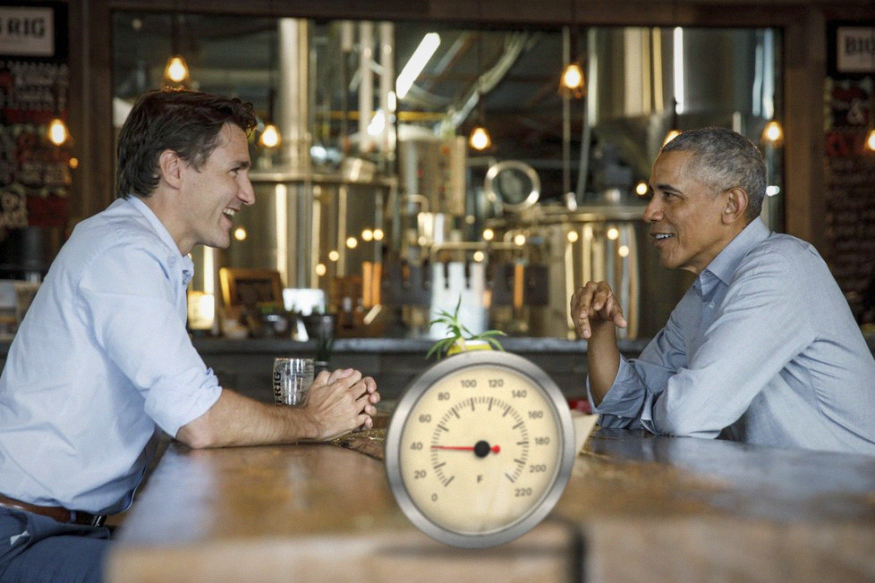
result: 40 °F
